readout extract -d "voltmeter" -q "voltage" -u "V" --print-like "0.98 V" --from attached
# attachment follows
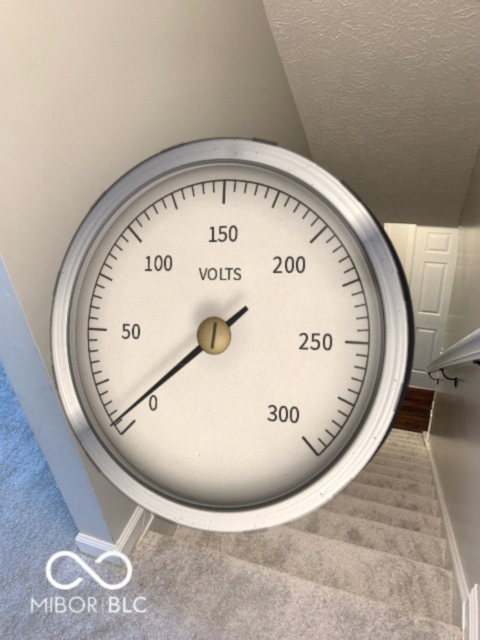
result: 5 V
